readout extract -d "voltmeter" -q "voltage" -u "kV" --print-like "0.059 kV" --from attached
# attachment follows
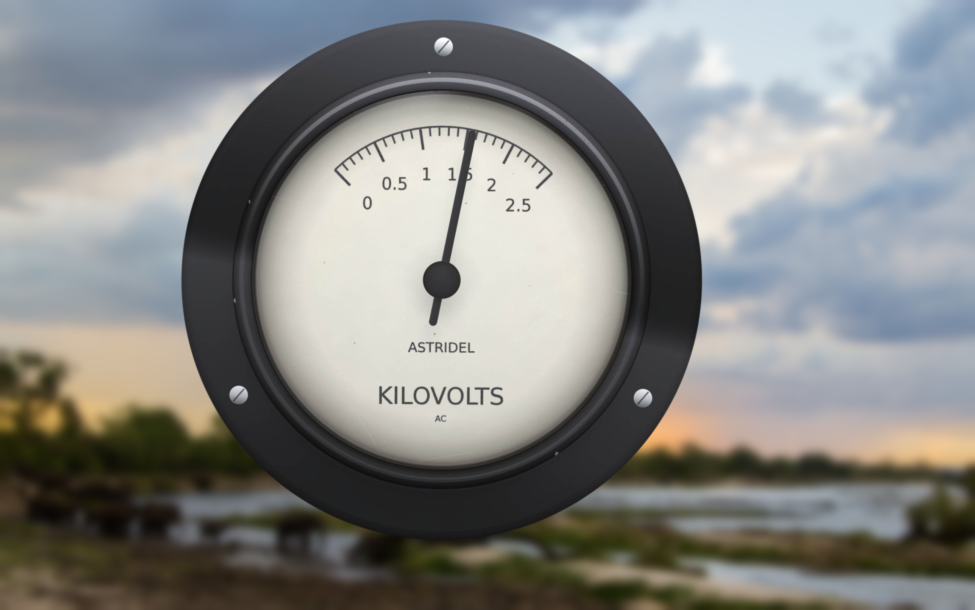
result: 1.55 kV
